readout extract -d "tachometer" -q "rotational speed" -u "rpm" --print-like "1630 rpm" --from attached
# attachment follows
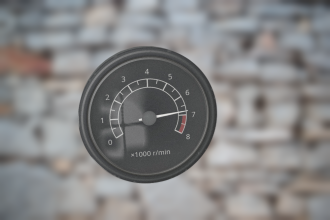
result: 6750 rpm
